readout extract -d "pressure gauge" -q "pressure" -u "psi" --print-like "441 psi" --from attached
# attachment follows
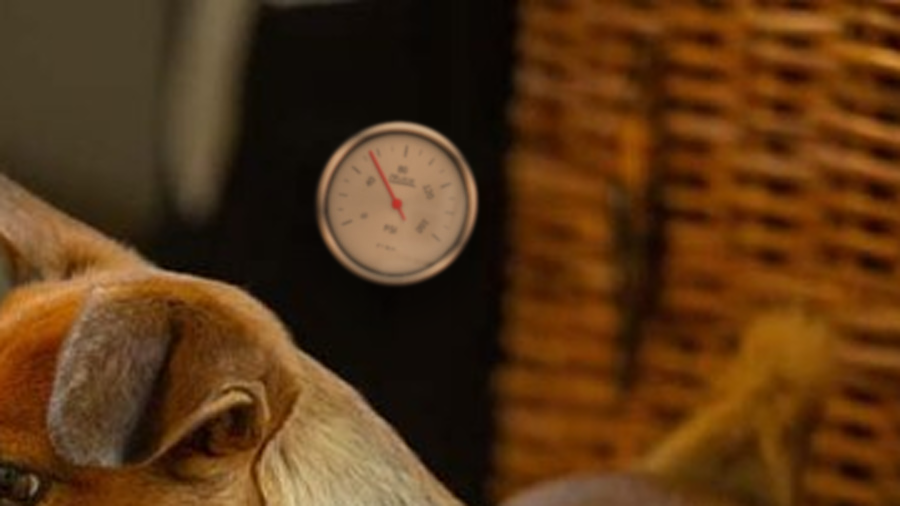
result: 55 psi
